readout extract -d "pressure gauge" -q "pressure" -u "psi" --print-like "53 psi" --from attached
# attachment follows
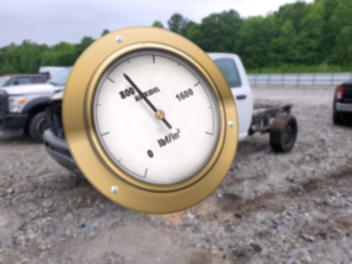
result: 900 psi
